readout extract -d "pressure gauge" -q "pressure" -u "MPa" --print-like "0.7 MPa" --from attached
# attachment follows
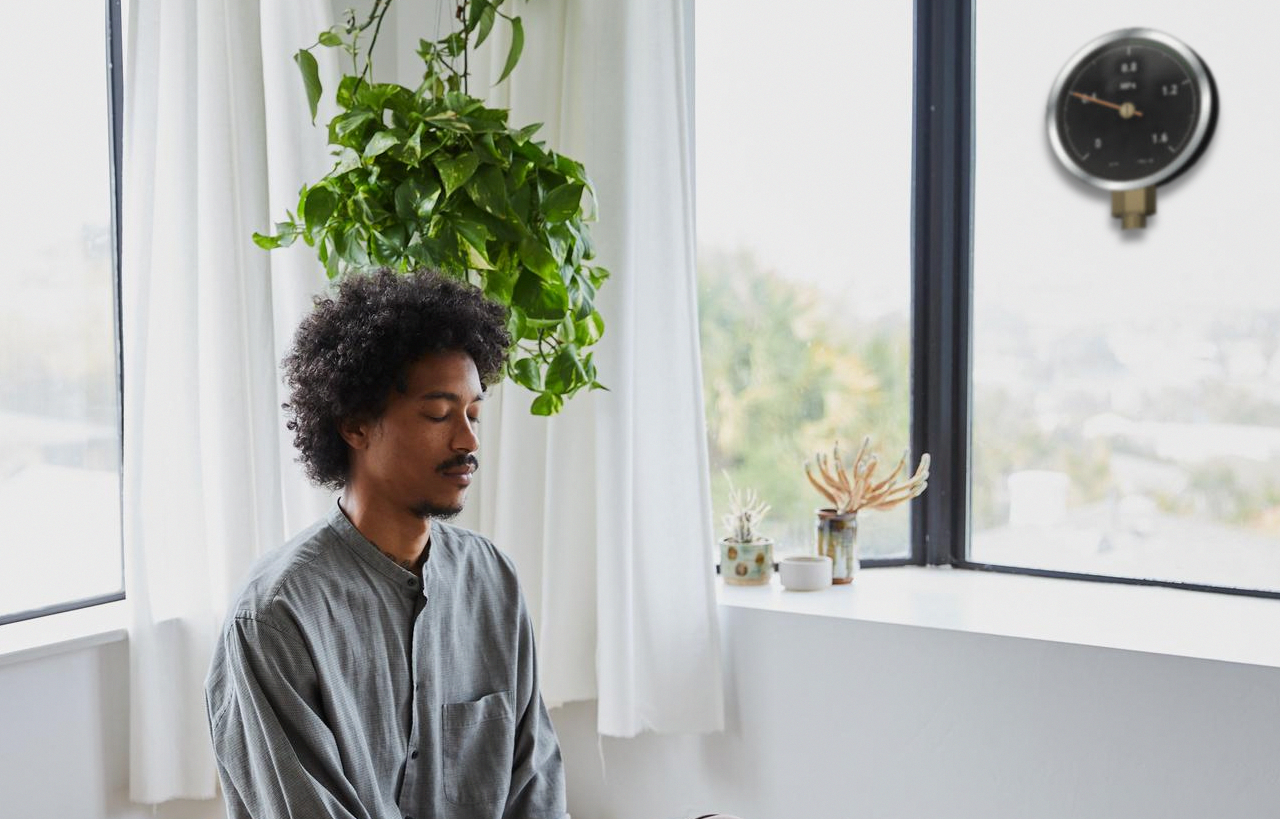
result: 0.4 MPa
